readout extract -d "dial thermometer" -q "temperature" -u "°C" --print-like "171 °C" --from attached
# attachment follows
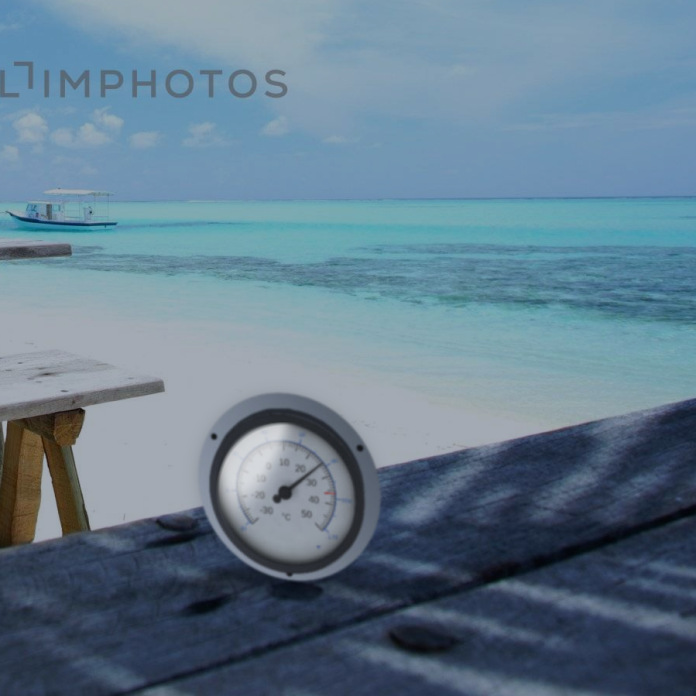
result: 25 °C
